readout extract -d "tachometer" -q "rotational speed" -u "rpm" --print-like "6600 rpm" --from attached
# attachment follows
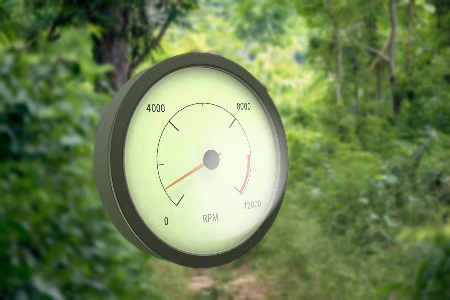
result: 1000 rpm
